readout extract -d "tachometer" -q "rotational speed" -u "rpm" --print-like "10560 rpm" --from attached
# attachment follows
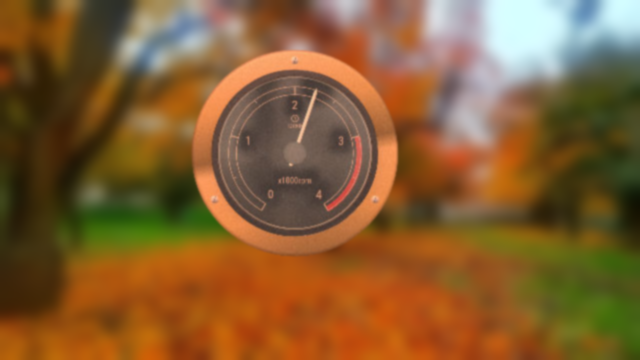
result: 2250 rpm
